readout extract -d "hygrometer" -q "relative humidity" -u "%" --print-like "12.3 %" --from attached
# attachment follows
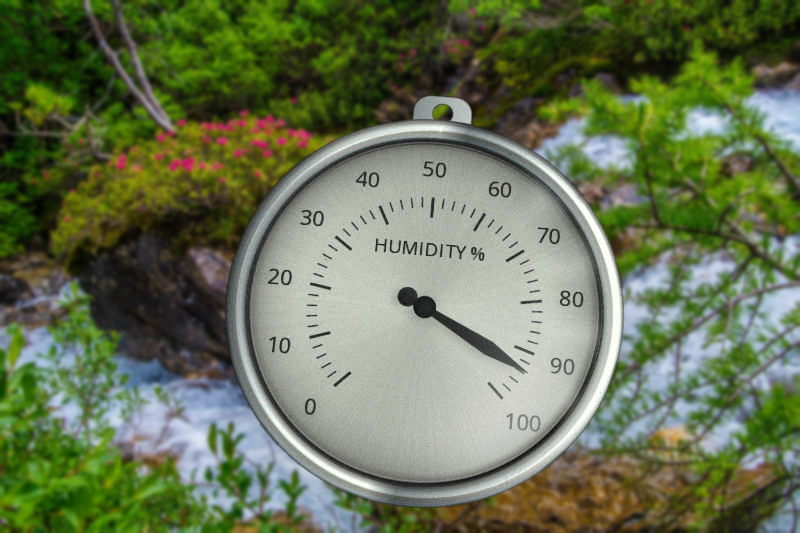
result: 94 %
